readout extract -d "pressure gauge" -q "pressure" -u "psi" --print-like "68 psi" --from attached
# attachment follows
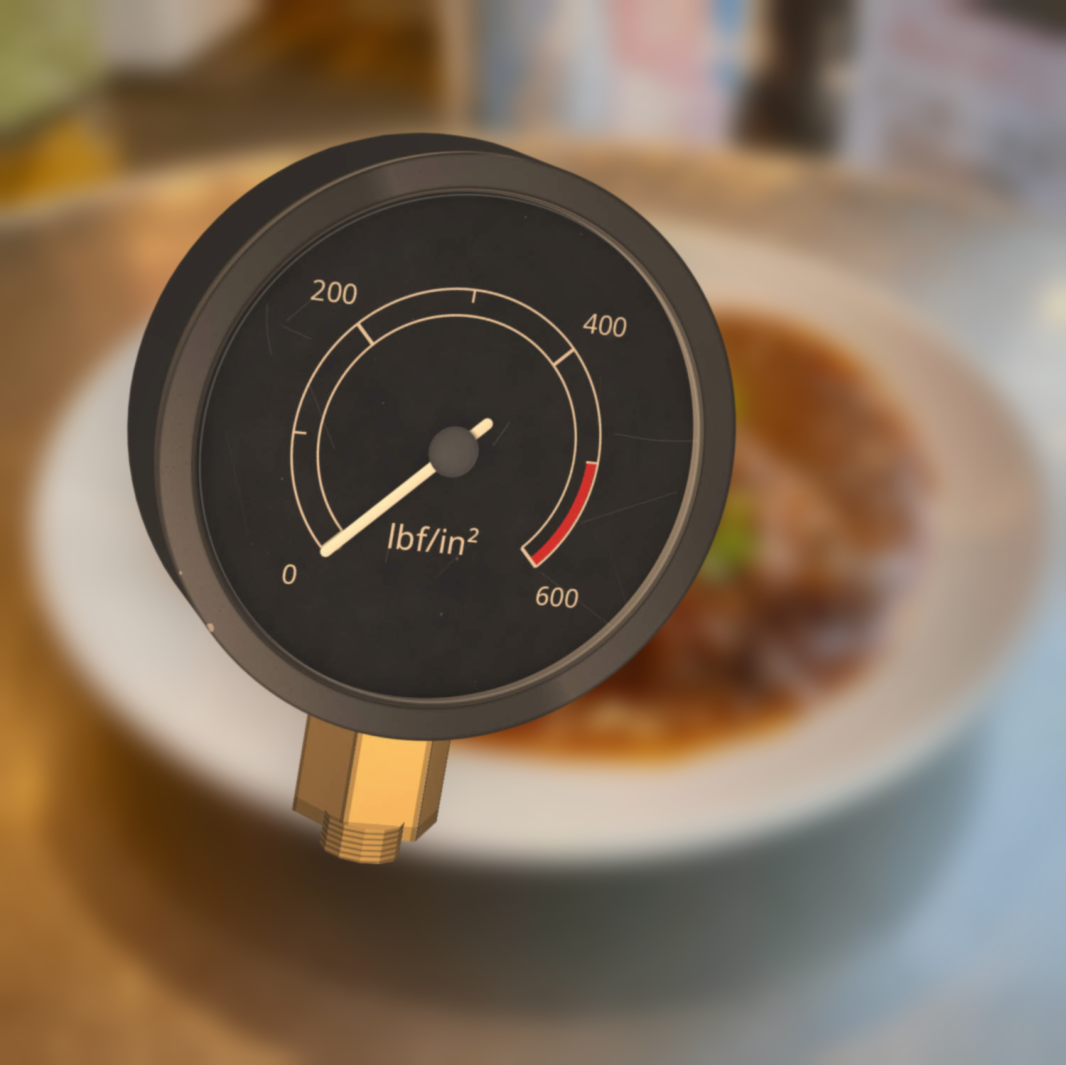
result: 0 psi
